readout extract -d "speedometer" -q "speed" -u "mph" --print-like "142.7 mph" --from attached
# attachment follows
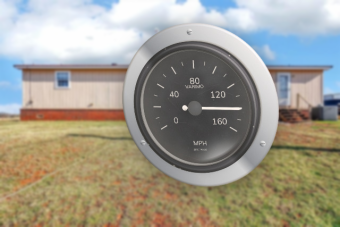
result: 140 mph
